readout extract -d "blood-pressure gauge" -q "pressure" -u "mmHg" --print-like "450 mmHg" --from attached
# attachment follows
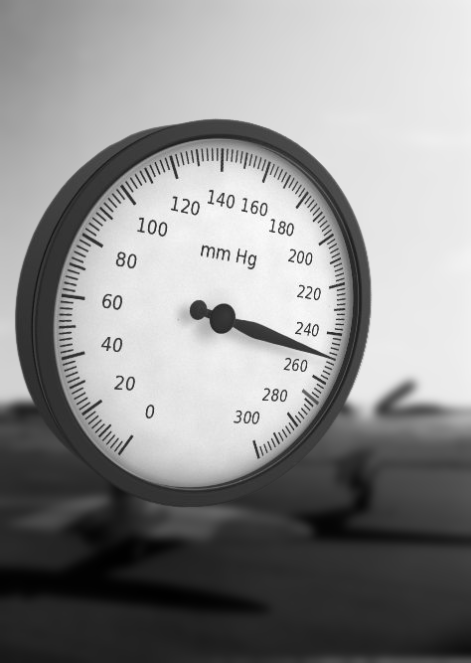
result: 250 mmHg
